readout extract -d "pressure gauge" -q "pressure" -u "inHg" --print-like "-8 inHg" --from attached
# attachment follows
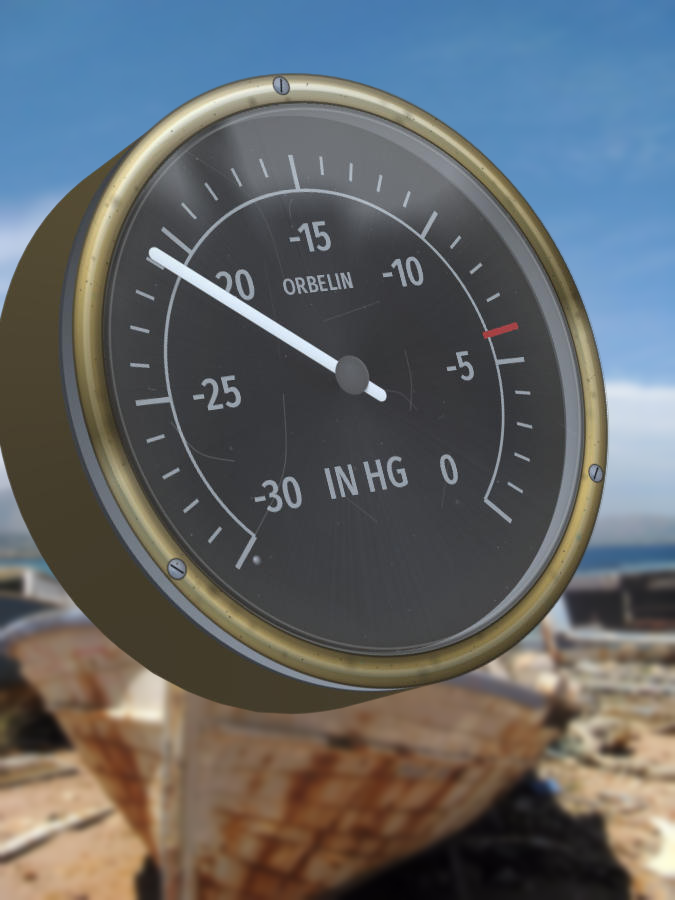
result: -21 inHg
